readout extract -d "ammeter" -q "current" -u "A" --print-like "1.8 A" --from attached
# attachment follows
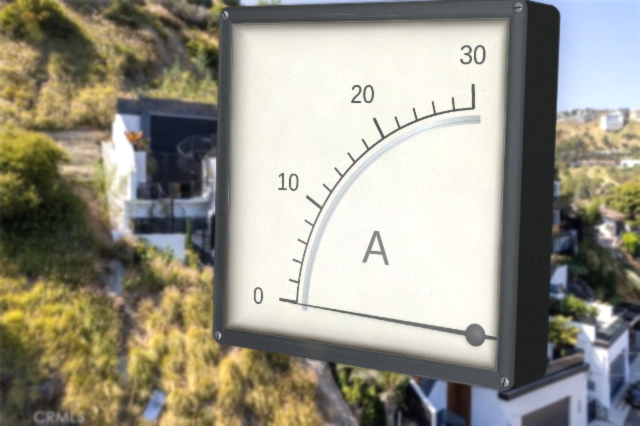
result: 0 A
